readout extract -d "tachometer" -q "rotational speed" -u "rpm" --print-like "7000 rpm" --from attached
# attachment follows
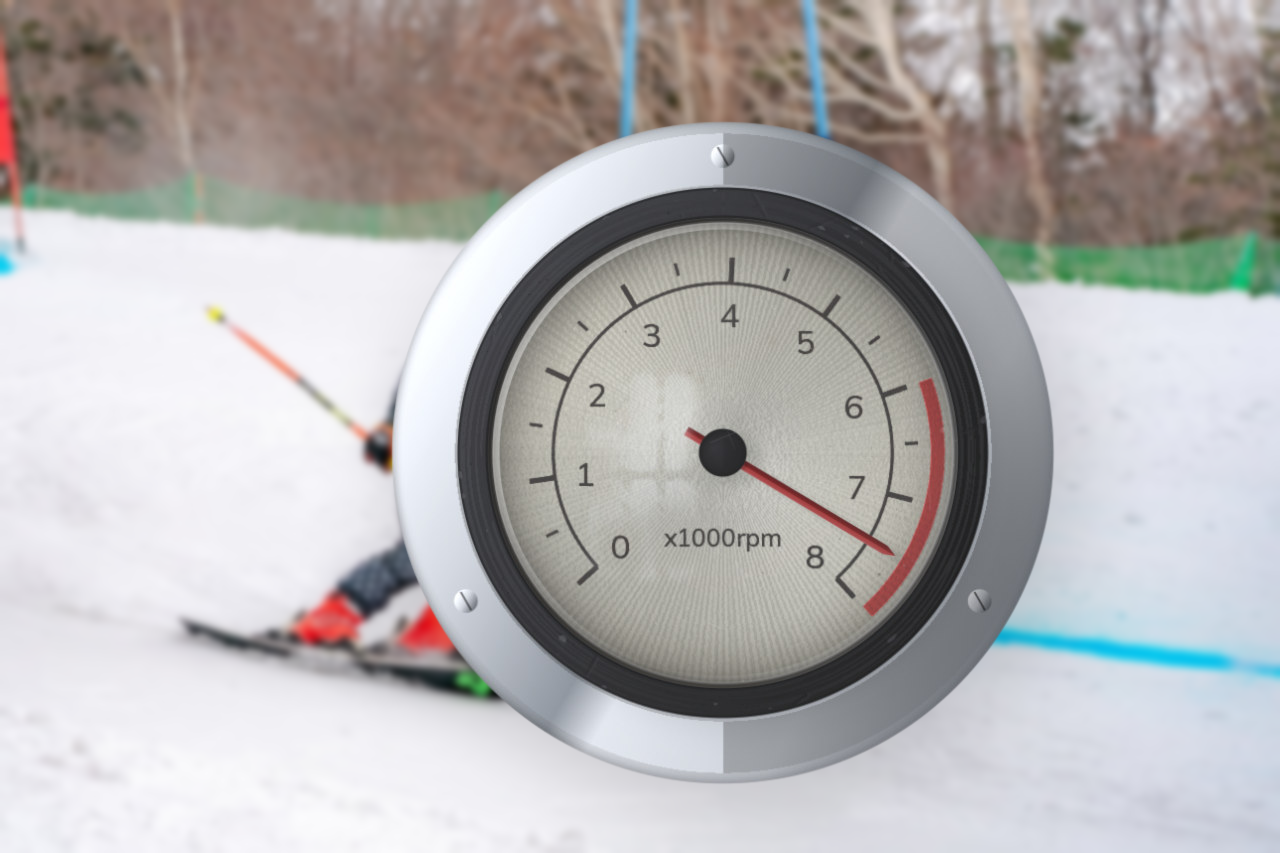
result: 7500 rpm
